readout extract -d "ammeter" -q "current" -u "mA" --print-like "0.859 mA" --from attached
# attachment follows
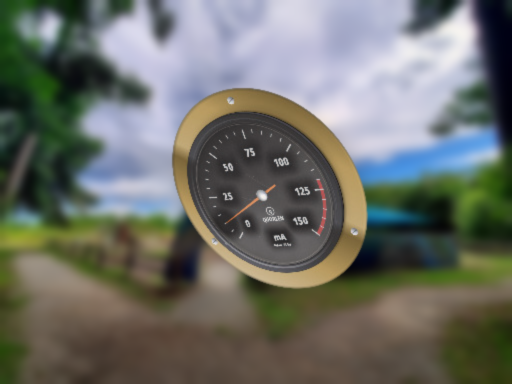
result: 10 mA
